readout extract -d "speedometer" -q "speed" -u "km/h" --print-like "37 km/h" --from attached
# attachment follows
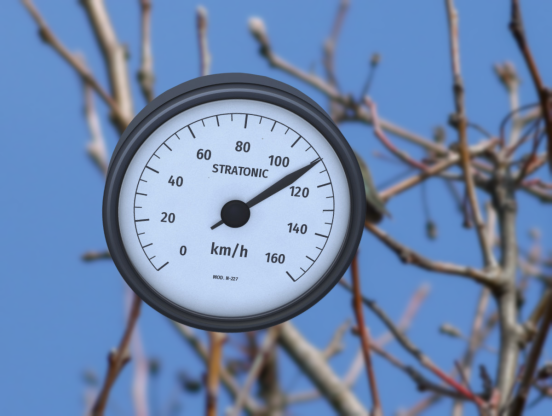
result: 110 km/h
